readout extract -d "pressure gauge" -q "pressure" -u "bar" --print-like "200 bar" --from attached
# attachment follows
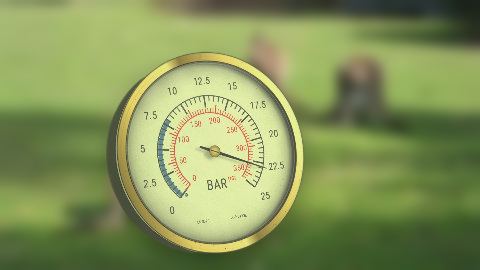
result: 23 bar
